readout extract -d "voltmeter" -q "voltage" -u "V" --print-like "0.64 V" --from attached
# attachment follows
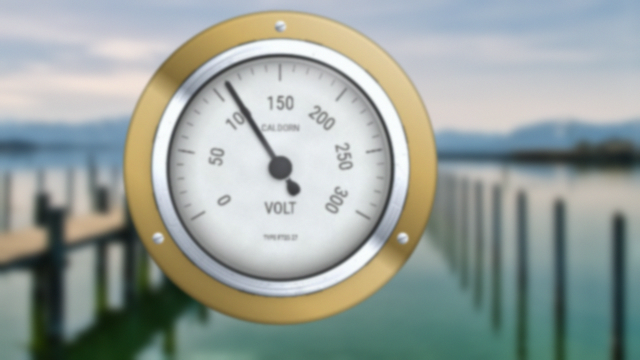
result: 110 V
